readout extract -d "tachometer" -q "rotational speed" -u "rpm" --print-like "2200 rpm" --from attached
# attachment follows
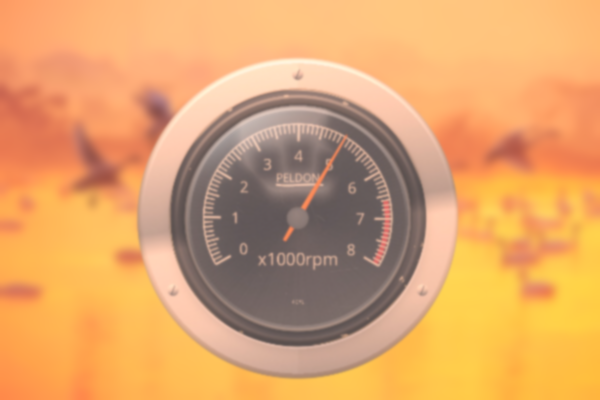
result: 5000 rpm
